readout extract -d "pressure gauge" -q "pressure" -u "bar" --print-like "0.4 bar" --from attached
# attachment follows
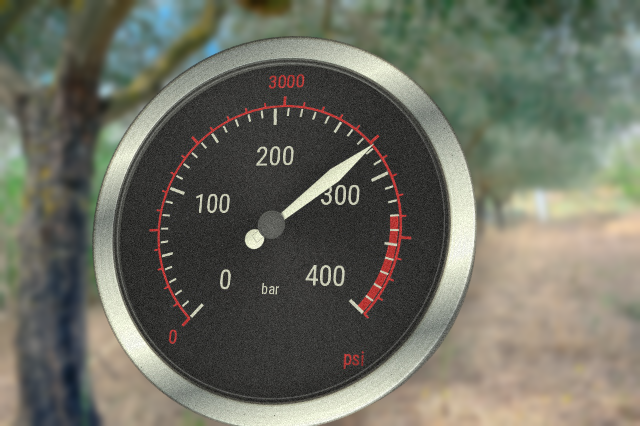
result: 280 bar
